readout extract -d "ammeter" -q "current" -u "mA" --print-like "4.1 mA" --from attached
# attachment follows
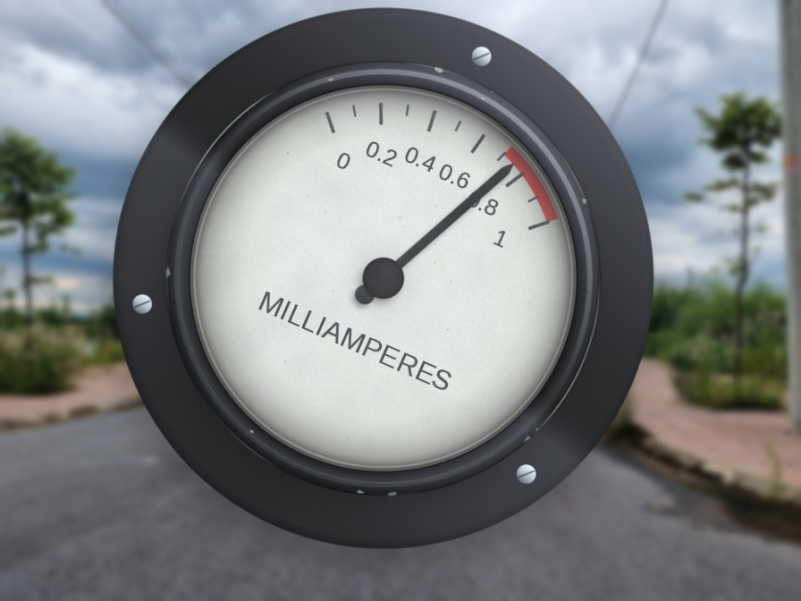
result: 0.75 mA
